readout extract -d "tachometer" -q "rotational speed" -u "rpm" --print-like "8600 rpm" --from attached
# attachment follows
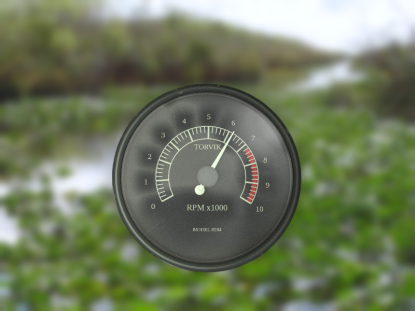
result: 6200 rpm
